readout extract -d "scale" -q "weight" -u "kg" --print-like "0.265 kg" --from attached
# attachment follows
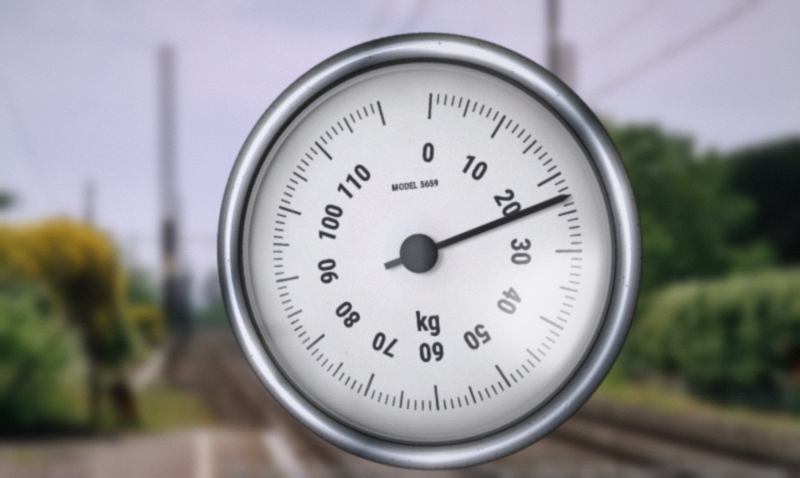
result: 23 kg
